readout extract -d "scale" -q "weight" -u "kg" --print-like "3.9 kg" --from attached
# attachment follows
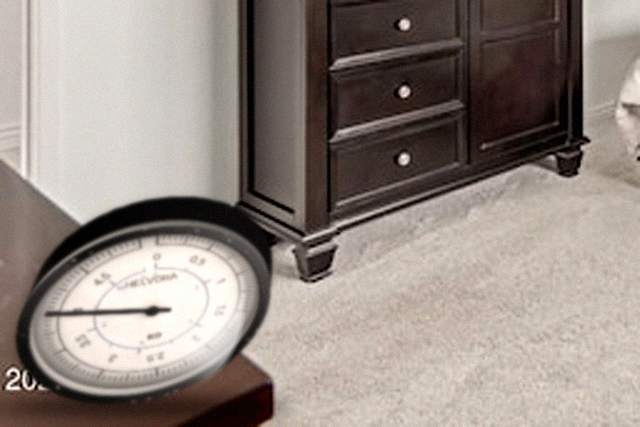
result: 4 kg
